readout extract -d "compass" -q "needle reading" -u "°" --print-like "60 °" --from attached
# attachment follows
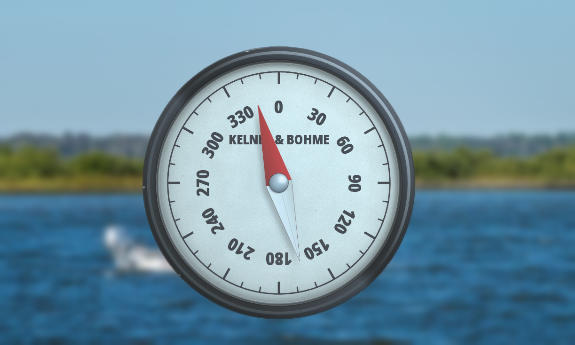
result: 345 °
